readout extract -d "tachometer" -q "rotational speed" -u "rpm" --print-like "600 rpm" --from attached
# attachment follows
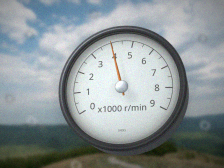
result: 4000 rpm
